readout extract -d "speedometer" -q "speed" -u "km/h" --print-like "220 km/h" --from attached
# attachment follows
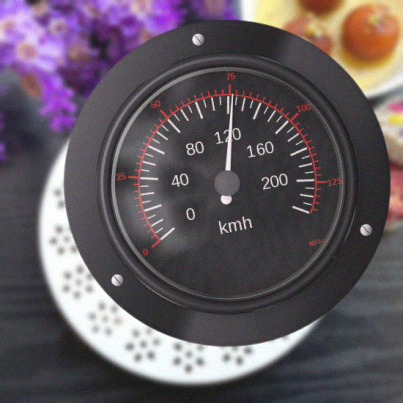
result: 122.5 km/h
